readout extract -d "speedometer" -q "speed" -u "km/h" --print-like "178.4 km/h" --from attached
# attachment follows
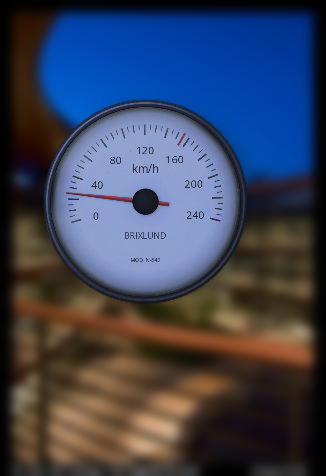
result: 25 km/h
